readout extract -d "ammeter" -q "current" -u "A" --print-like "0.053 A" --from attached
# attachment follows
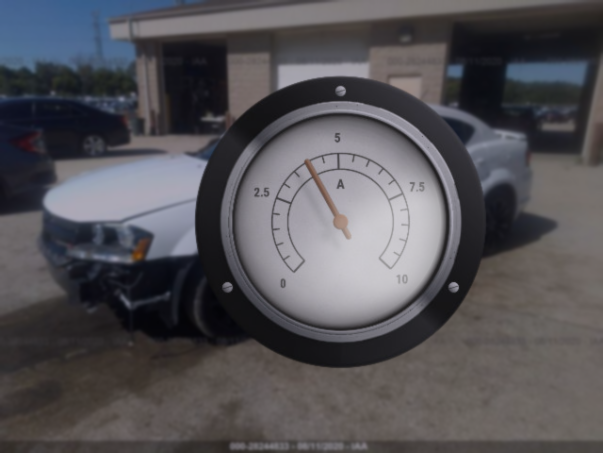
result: 4 A
